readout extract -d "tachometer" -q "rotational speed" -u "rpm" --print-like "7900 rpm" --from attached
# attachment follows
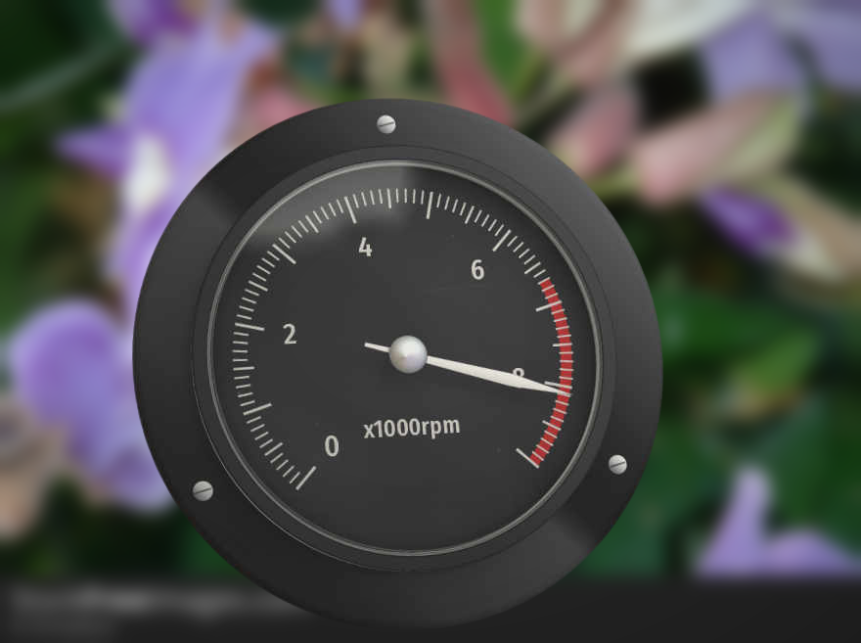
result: 8100 rpm
